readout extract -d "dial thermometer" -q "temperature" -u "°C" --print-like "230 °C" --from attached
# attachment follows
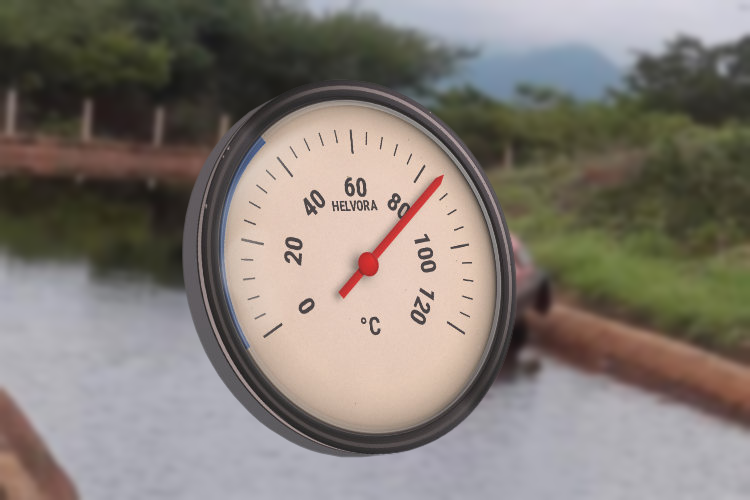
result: 84 °C
